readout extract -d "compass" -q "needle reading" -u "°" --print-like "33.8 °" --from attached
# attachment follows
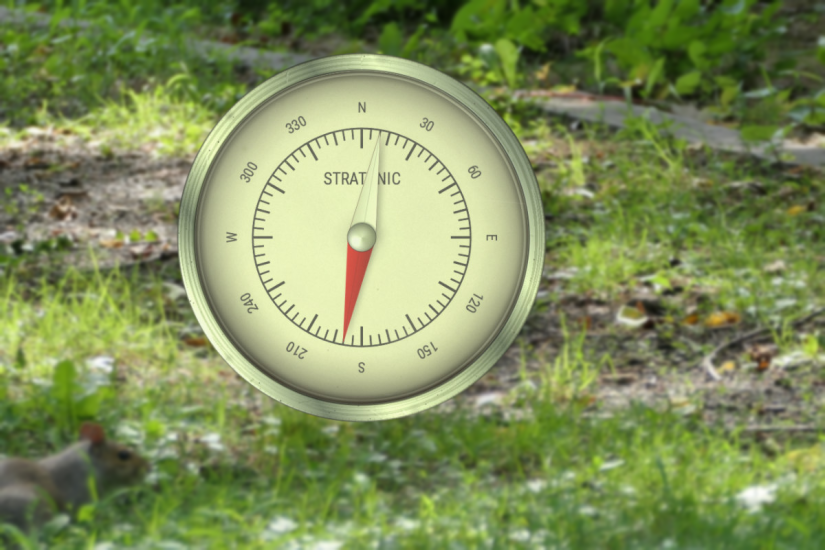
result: 190 °
